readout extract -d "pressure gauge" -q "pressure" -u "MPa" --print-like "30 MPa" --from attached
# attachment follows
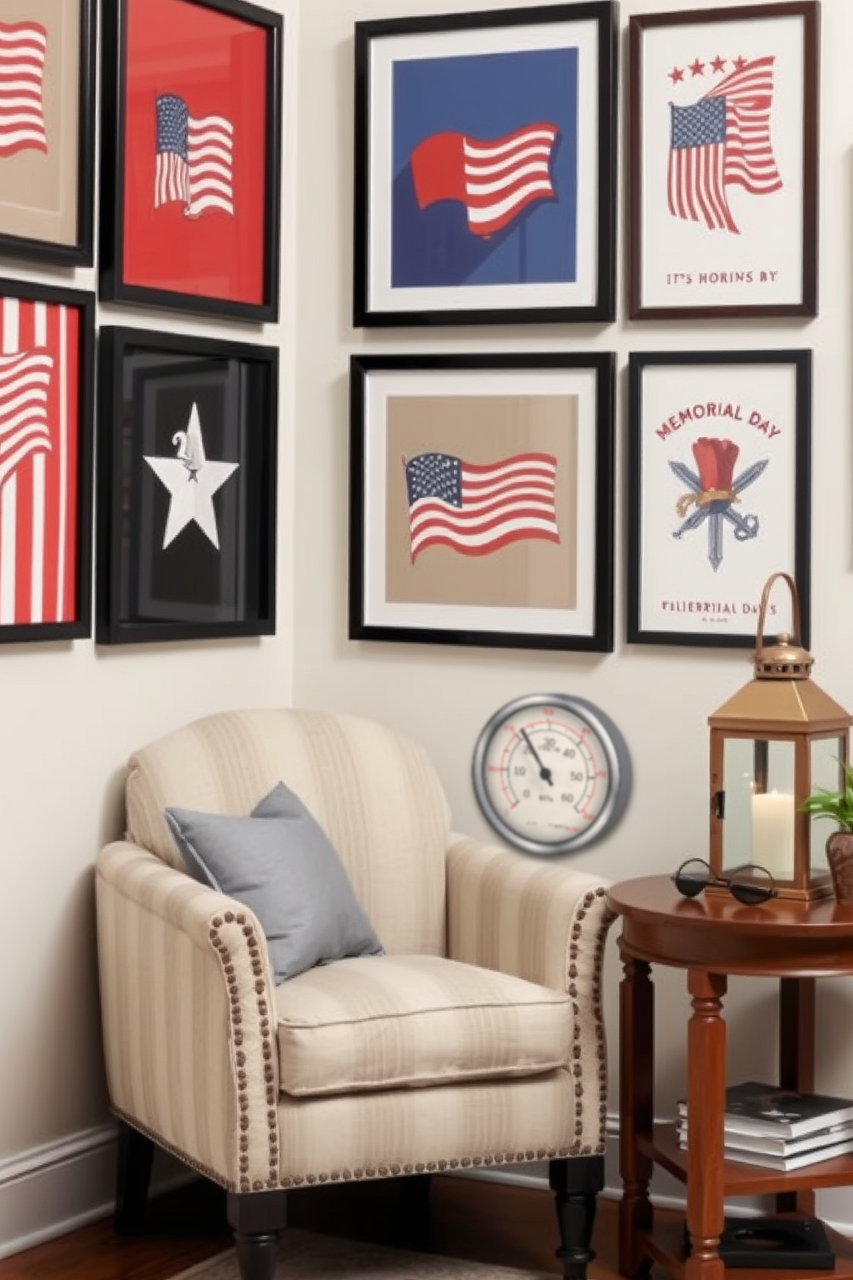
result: 22.5 MPa
